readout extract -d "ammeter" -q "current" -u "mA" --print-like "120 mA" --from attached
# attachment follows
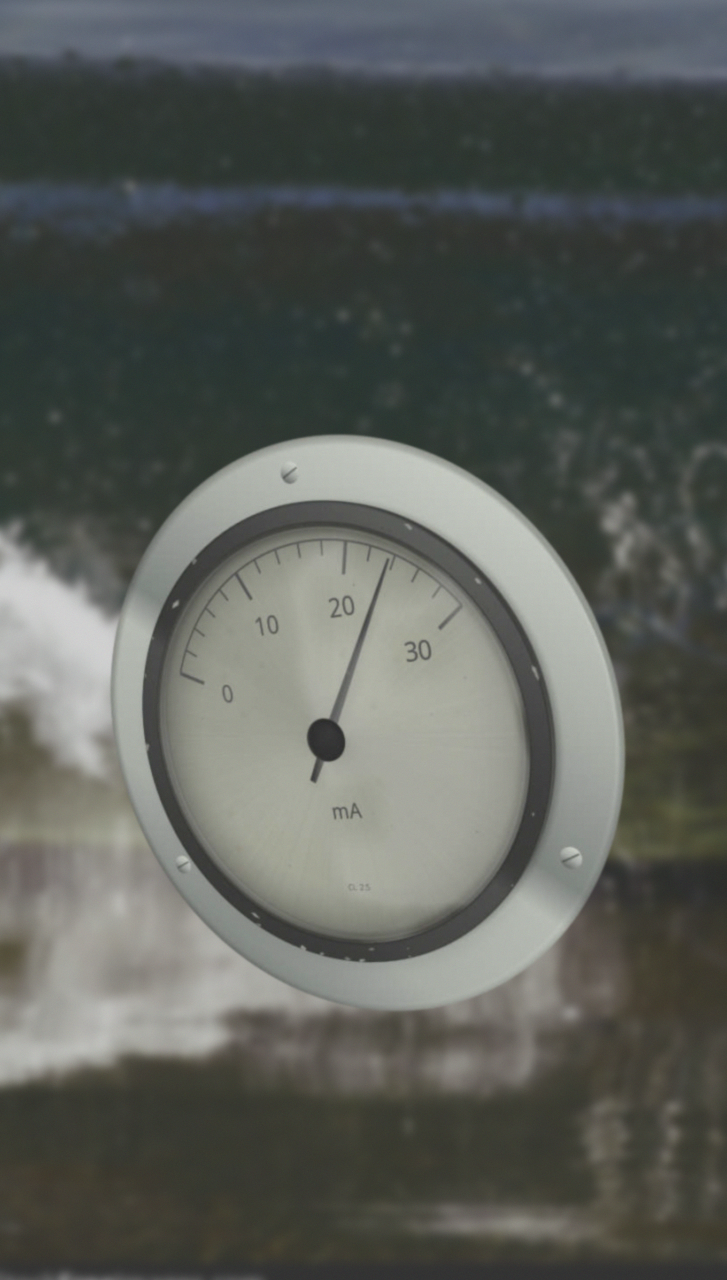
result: 24 mA
